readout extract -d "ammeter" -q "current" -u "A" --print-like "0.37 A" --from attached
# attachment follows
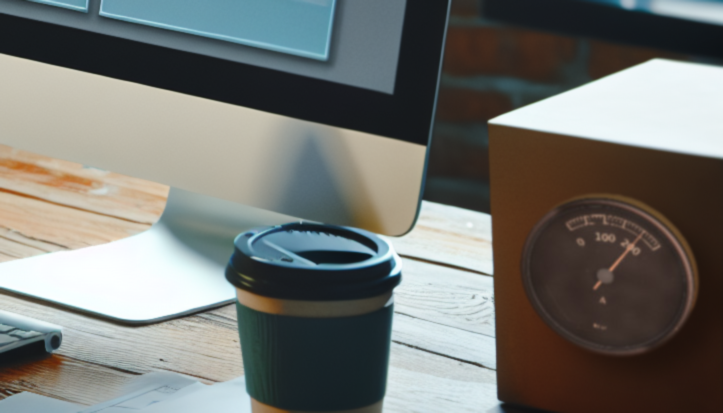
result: 200 A
